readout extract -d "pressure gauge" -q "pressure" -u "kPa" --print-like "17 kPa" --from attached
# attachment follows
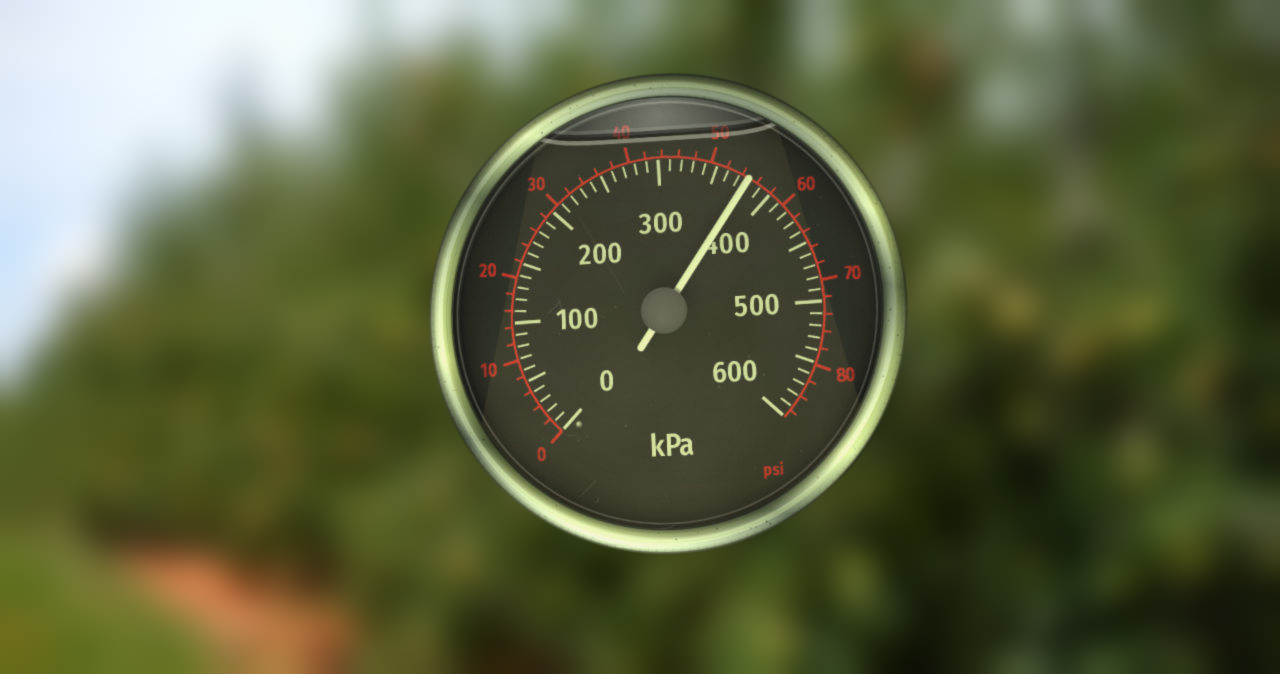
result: 380 kPa
